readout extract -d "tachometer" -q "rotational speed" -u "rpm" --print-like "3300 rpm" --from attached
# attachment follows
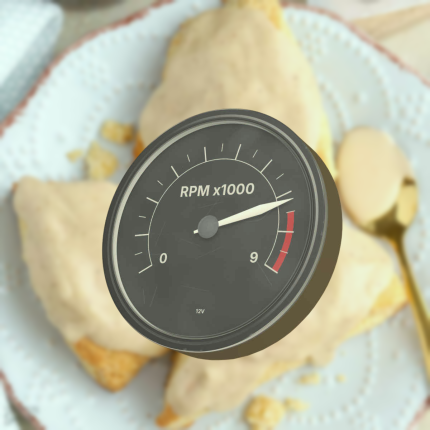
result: 7250 rpm
